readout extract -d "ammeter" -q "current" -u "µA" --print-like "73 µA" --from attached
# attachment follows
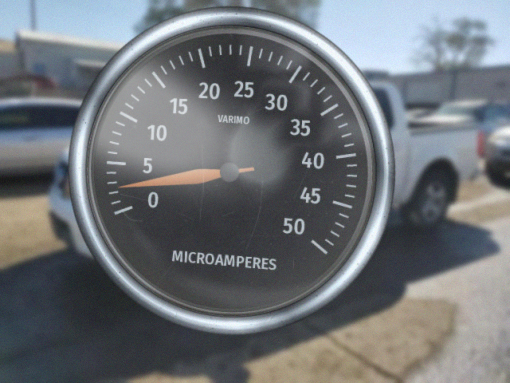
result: 2.5 µA
